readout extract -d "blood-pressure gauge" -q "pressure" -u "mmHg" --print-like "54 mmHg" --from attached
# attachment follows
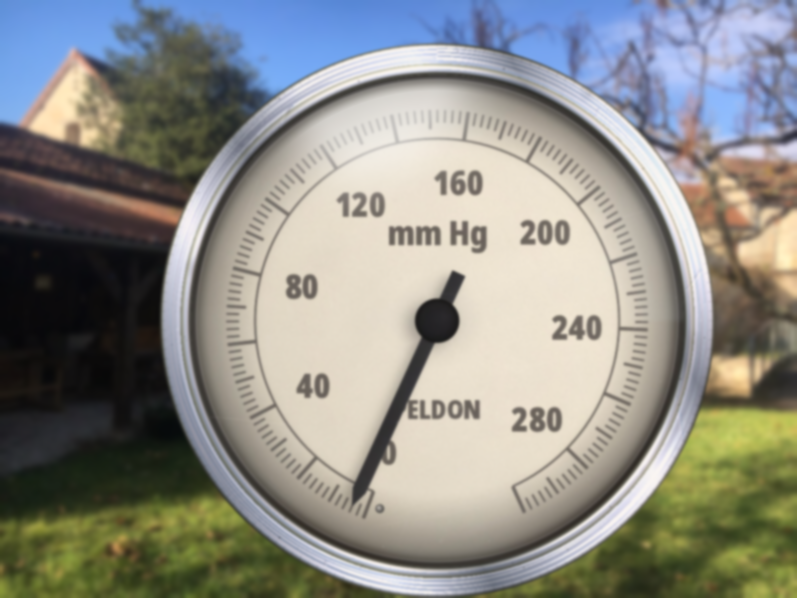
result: 4 mmHg
